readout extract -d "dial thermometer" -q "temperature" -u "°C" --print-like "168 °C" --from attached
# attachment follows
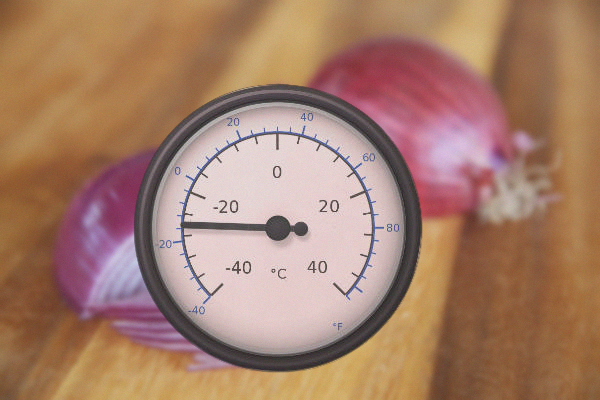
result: -26 °C
